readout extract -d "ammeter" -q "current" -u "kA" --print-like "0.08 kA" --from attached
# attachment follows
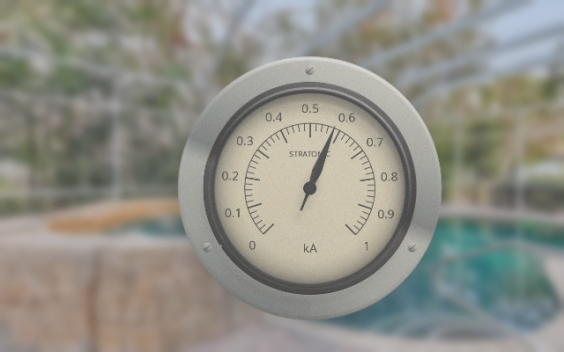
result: 0.58 kA
